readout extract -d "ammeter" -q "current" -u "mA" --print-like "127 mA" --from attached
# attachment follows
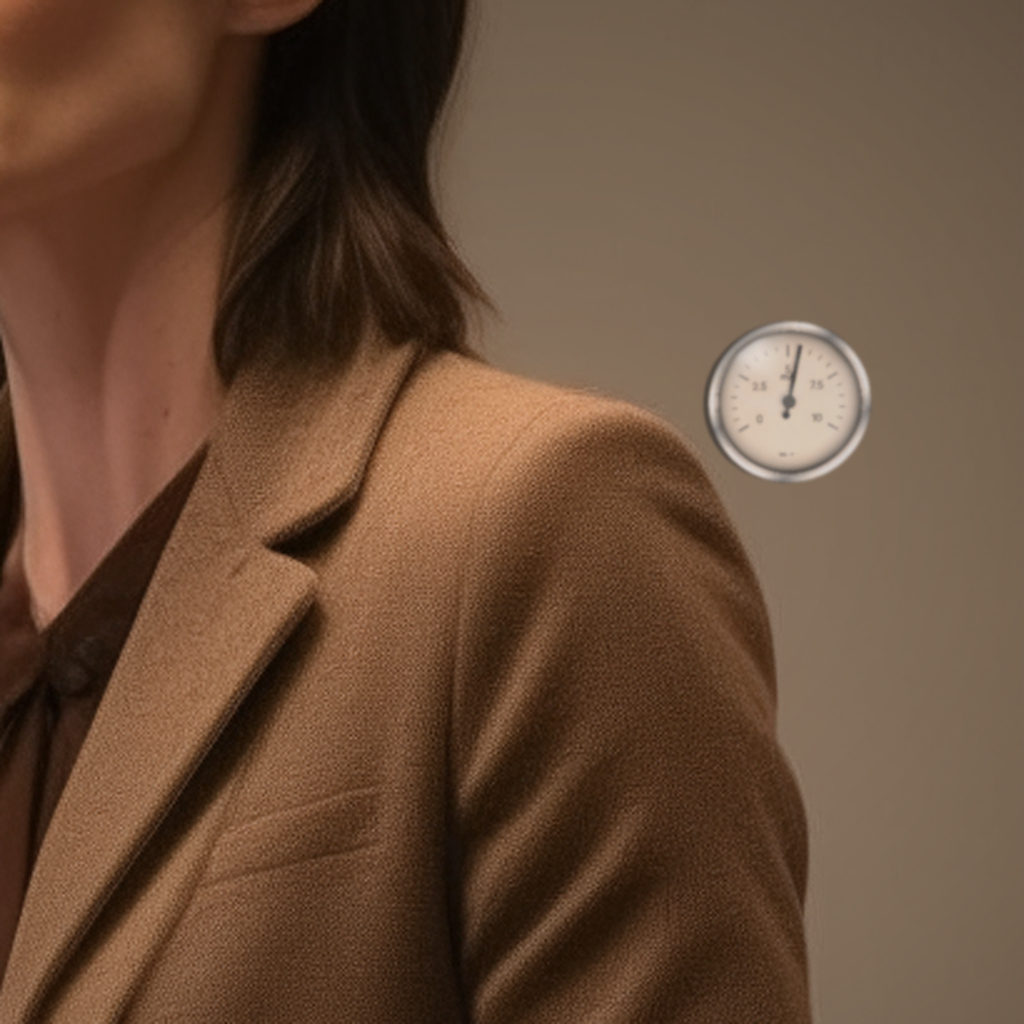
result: 5.5 mA
